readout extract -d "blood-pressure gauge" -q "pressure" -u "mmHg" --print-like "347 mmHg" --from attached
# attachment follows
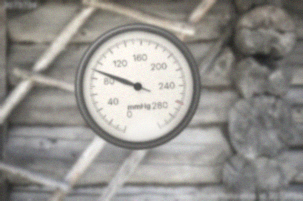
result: 90 mmHg
